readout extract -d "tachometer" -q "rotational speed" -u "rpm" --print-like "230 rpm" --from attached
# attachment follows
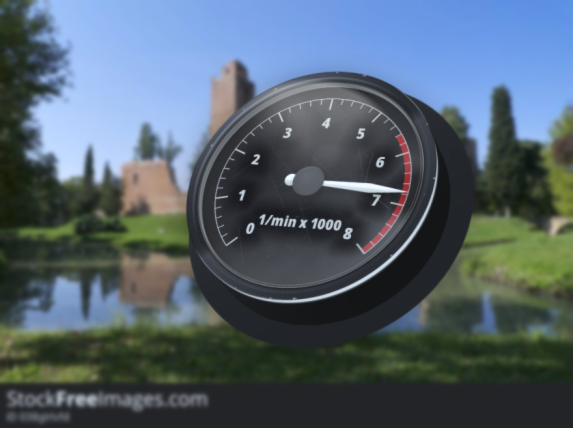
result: 6800 rpm
